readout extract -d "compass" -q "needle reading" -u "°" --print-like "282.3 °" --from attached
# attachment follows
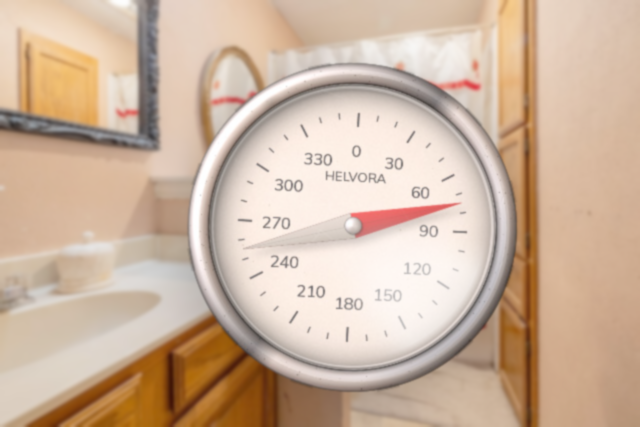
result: 75 °
